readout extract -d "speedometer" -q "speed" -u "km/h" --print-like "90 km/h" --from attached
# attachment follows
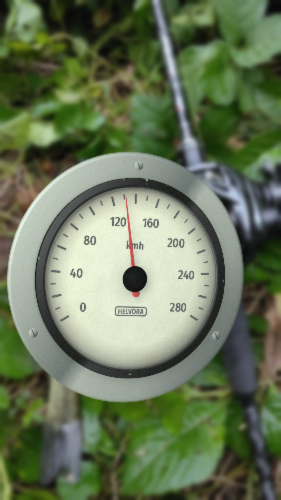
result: 130 km/h
